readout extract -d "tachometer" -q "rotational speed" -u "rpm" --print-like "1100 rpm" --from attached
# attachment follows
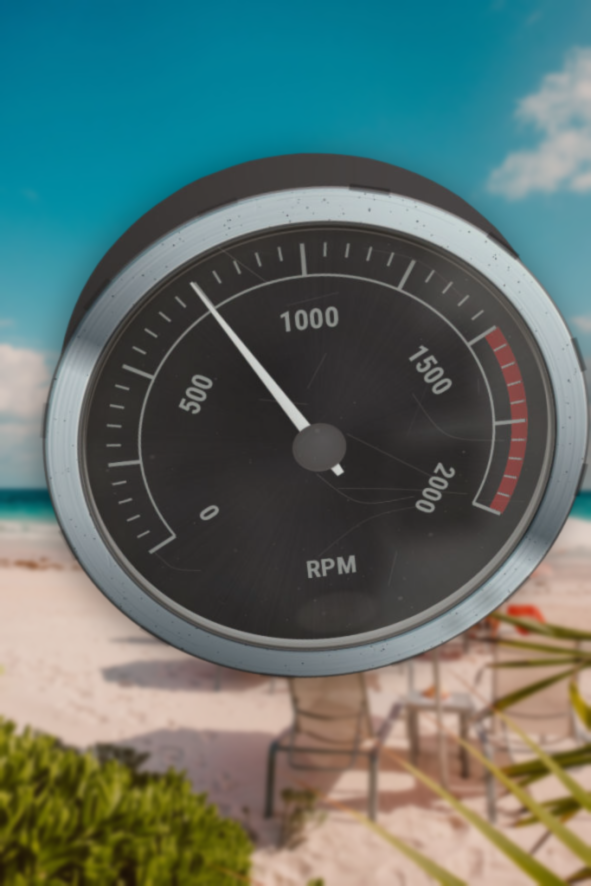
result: 750 rpm
